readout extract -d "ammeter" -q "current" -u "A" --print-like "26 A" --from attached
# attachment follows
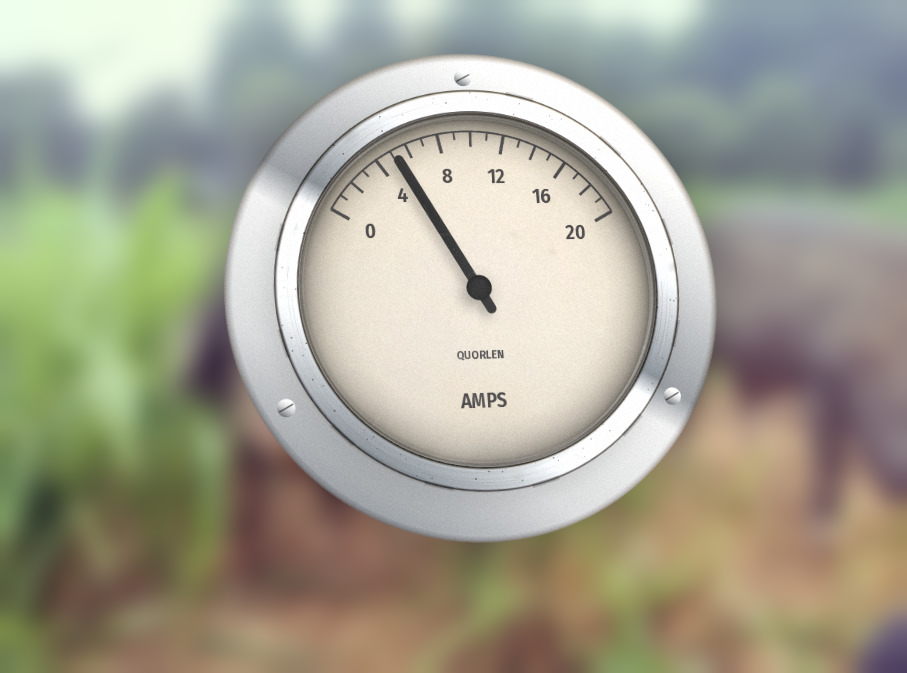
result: 5 A
